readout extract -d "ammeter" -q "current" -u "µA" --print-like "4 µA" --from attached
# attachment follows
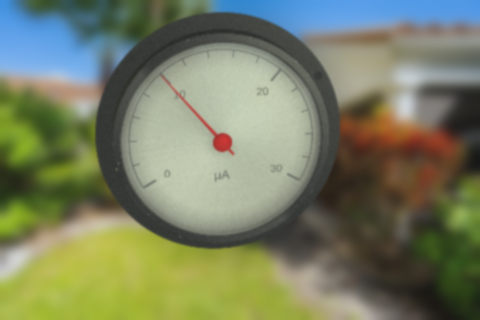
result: 10 µA
